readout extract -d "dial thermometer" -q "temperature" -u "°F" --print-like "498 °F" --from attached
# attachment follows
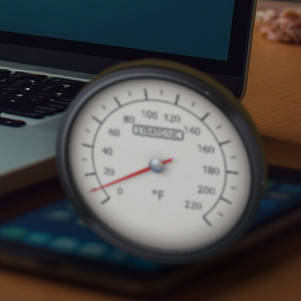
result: 10 °F
